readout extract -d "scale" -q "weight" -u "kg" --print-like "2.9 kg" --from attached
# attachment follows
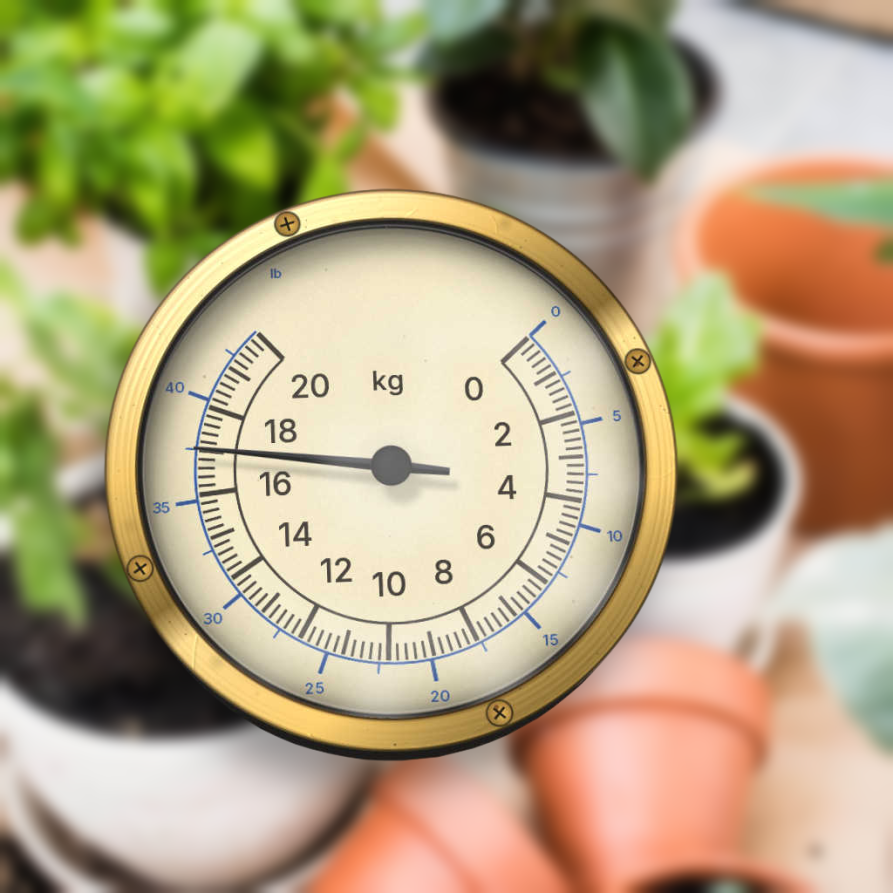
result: 17 kg
